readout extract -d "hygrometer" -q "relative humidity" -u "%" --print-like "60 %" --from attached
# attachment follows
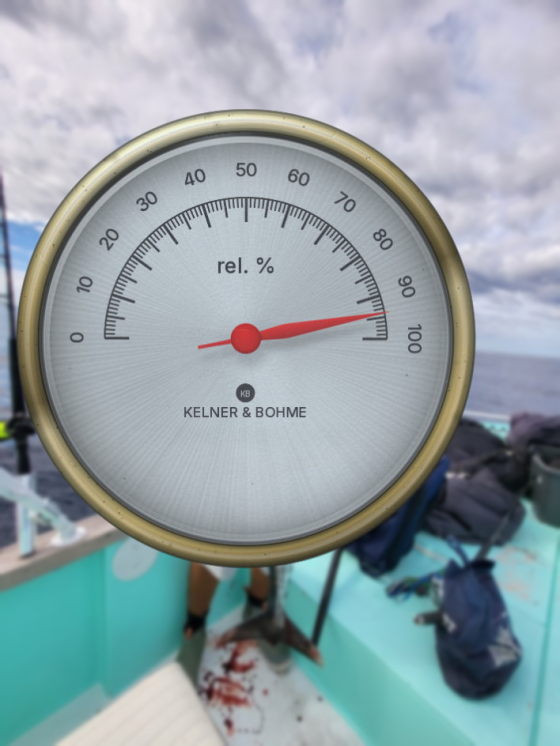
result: 94 %
